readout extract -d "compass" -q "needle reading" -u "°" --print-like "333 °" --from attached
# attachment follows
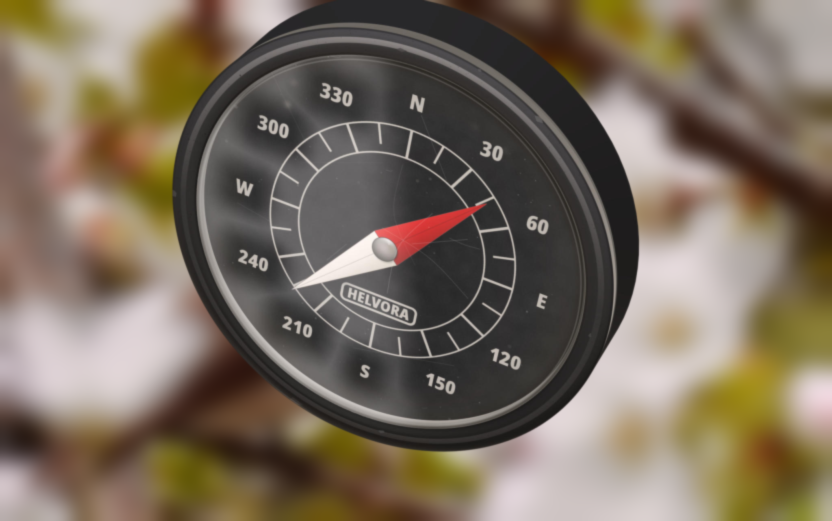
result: 45 °
